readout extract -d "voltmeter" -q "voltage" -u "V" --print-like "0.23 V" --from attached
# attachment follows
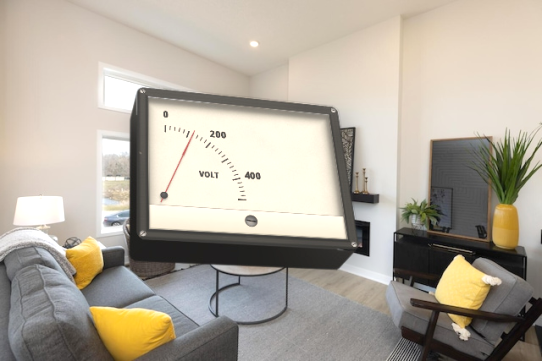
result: 120 V
